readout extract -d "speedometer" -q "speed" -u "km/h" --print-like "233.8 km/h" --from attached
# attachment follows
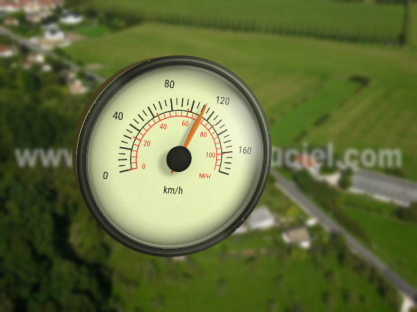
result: 110 km/h
